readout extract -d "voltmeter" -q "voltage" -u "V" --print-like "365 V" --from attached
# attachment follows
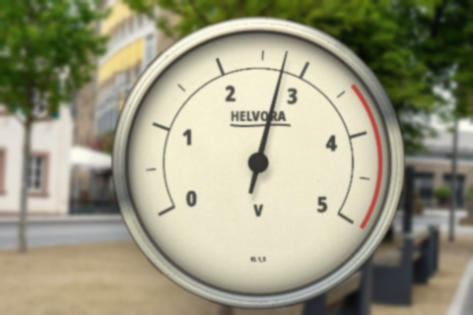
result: 2.75 V
